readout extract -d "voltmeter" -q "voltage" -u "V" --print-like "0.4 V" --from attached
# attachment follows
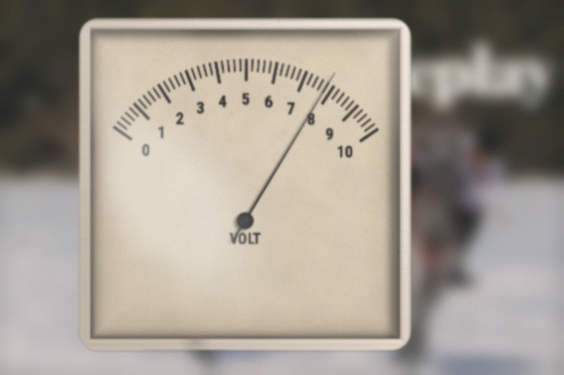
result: 7.8 V
